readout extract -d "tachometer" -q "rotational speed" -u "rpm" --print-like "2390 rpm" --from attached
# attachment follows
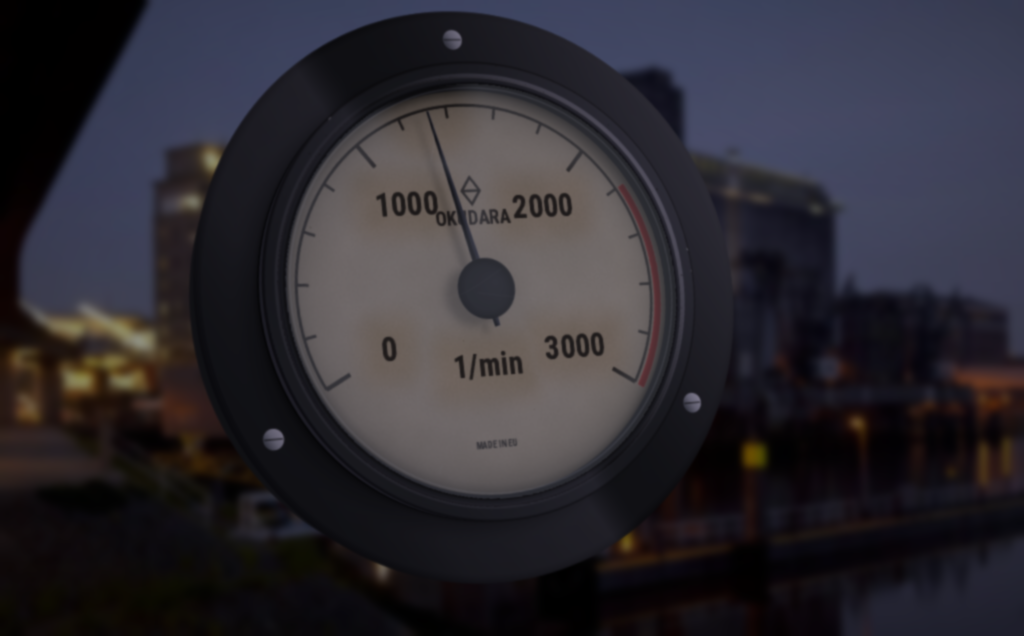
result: 1300 rpm
